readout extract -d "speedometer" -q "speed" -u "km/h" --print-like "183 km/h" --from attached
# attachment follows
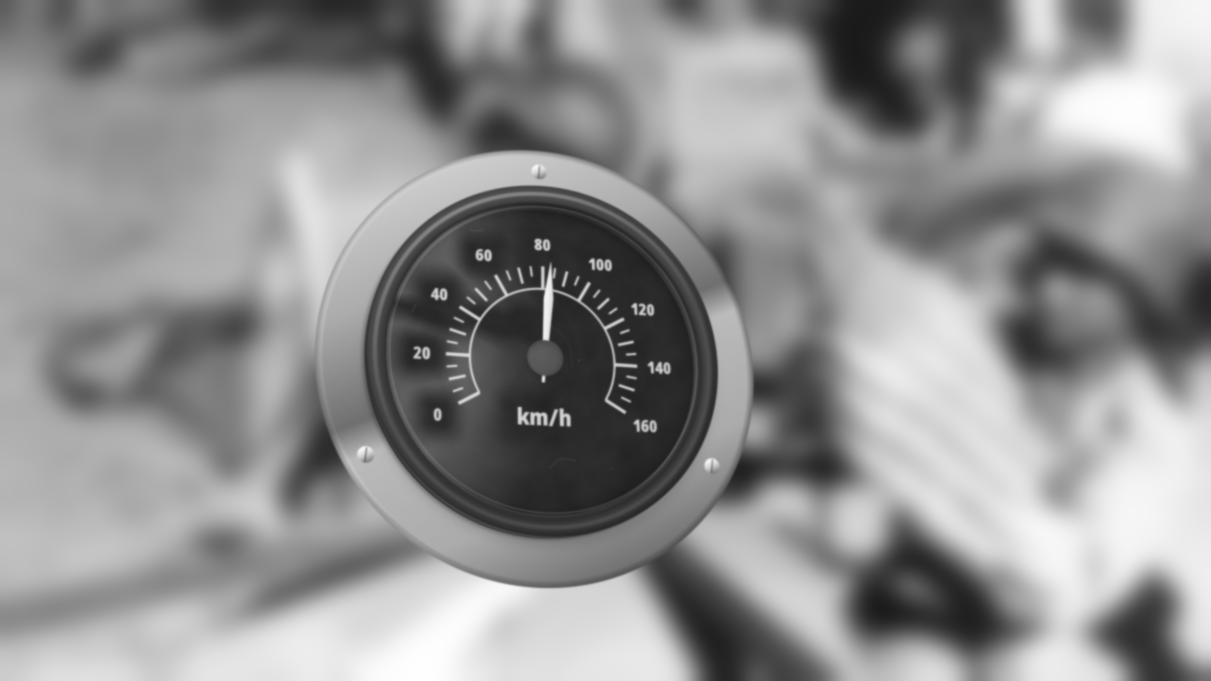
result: 82.5 km/h
